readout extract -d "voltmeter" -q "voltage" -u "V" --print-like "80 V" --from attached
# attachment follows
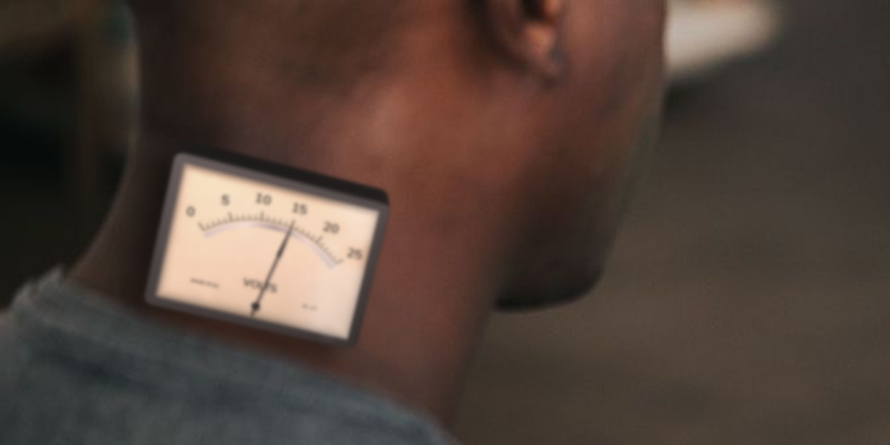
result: 15 V
